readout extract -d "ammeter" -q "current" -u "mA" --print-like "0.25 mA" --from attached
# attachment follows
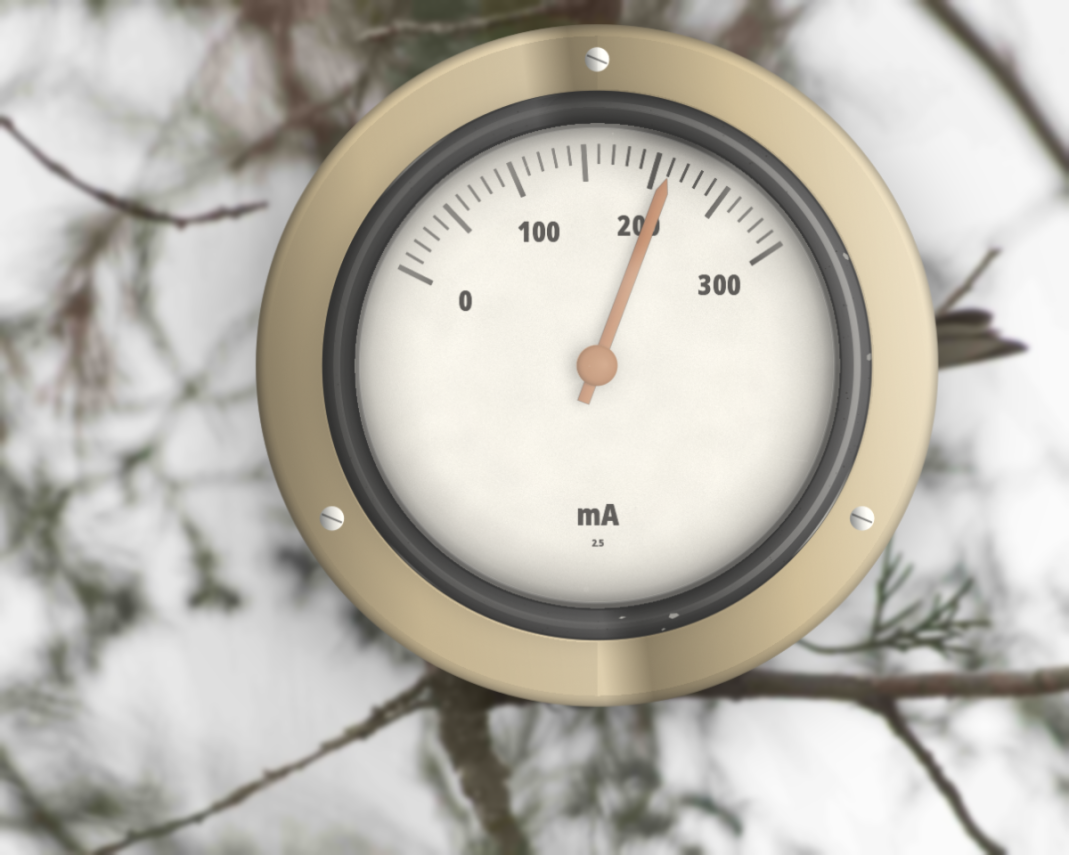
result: 210 mA
